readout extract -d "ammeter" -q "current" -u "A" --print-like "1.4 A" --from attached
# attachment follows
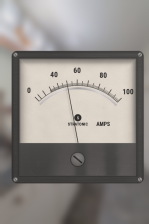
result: 50 A
